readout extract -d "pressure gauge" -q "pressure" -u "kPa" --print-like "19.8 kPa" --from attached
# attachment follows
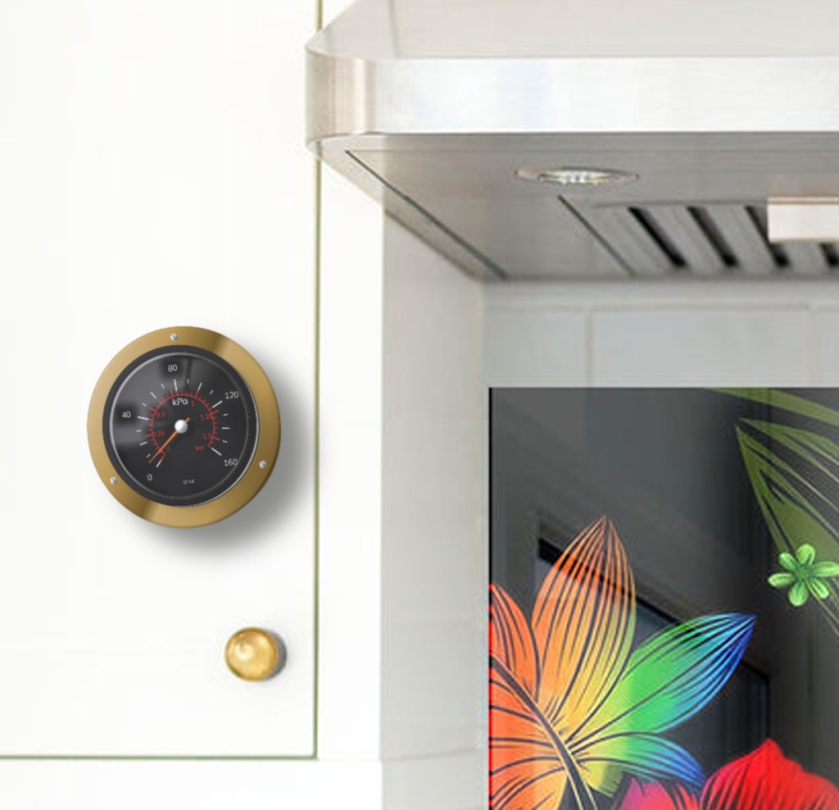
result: 5 kPa
